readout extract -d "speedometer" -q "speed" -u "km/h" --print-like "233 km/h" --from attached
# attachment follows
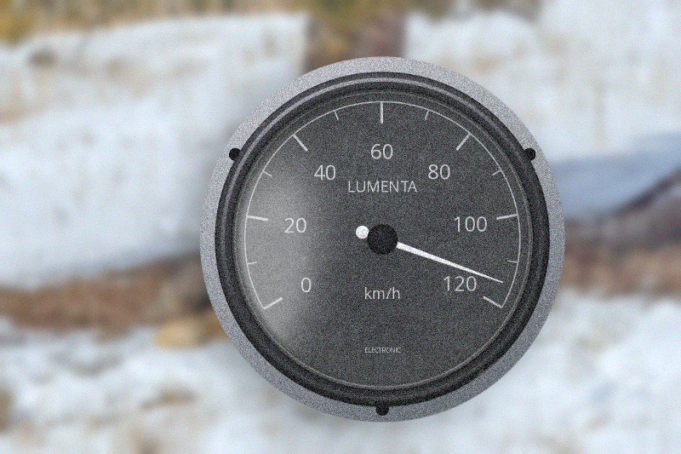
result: 115 km/h
